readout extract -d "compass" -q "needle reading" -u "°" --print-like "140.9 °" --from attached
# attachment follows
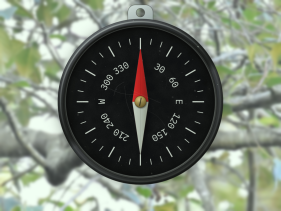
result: 0 °
